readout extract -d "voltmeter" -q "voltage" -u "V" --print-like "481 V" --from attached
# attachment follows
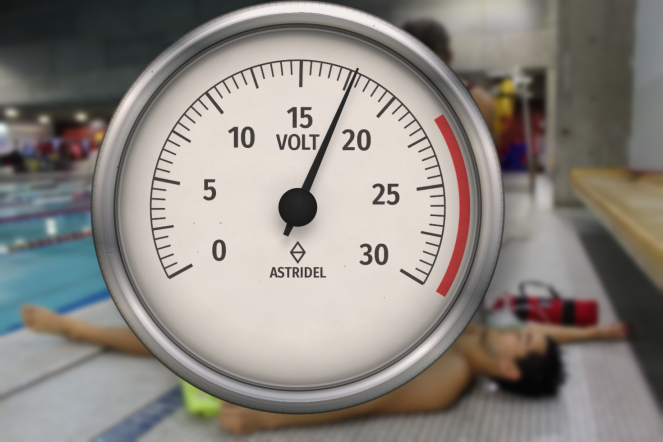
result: 17.75 V
